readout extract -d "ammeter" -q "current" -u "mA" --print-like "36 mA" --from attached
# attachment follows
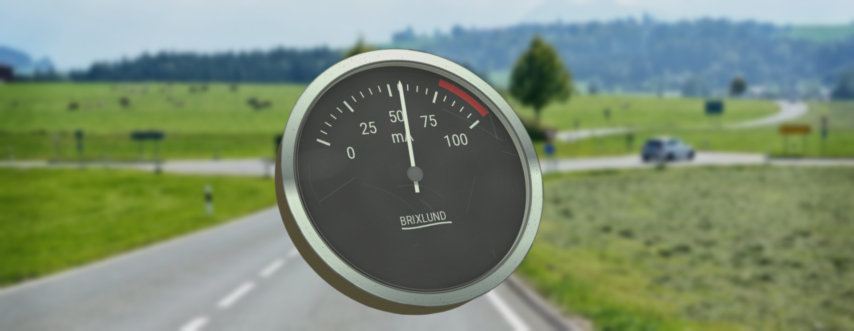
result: 55 mA
